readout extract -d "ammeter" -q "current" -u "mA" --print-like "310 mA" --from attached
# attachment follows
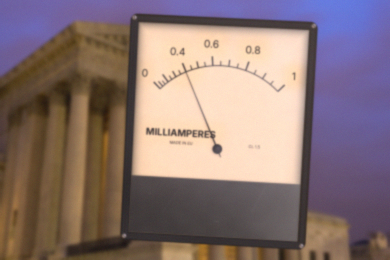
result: 0.4 mA
